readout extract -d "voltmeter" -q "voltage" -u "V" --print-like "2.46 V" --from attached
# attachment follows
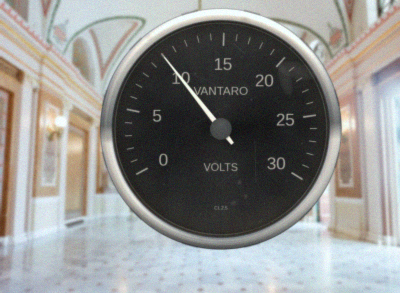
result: 10 V
